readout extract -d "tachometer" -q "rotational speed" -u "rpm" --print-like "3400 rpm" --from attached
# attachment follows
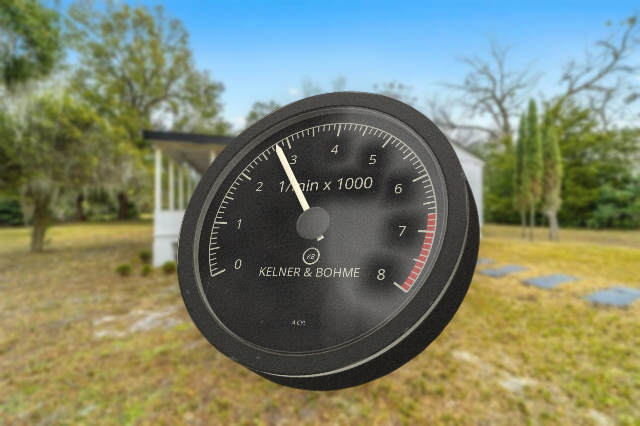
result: 2800 rpm
